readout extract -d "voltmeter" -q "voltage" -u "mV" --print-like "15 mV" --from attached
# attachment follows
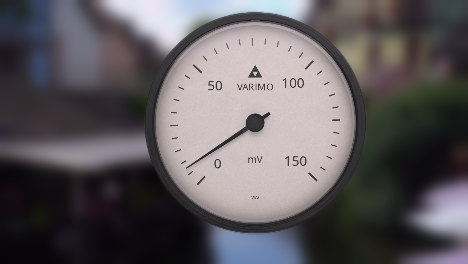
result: 7.5 mV
